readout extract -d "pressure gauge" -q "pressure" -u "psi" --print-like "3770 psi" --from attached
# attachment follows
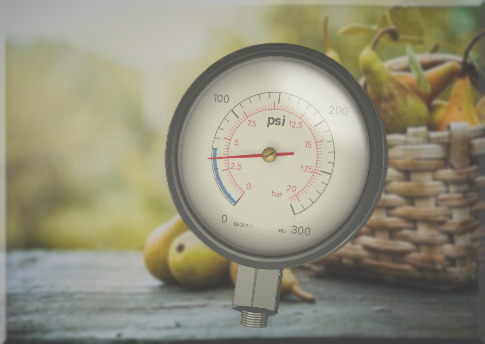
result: 50 psi
